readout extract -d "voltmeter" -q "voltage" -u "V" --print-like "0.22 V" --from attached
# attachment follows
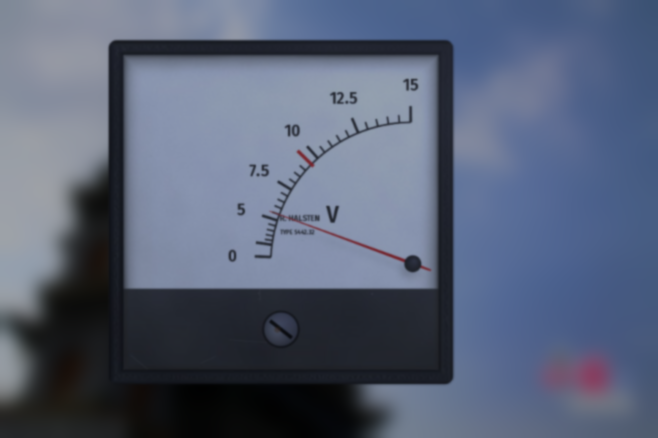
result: 5.5 V
